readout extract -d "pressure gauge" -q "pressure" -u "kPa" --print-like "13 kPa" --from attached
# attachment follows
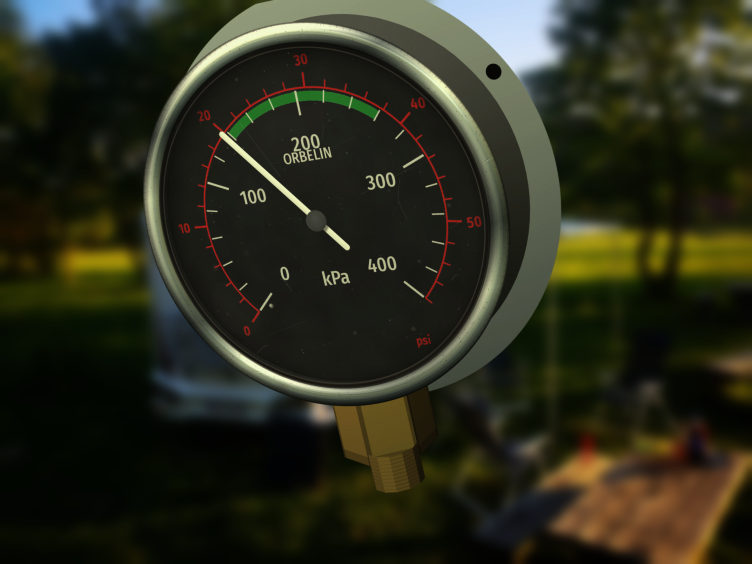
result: 140 kPa
